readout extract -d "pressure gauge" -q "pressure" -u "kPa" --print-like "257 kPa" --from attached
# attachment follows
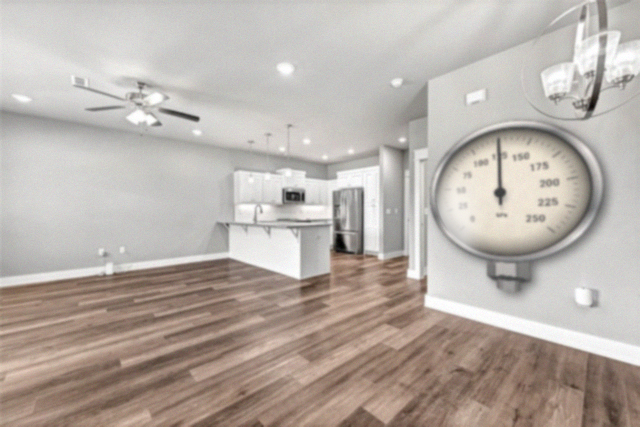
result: 125 kPa
